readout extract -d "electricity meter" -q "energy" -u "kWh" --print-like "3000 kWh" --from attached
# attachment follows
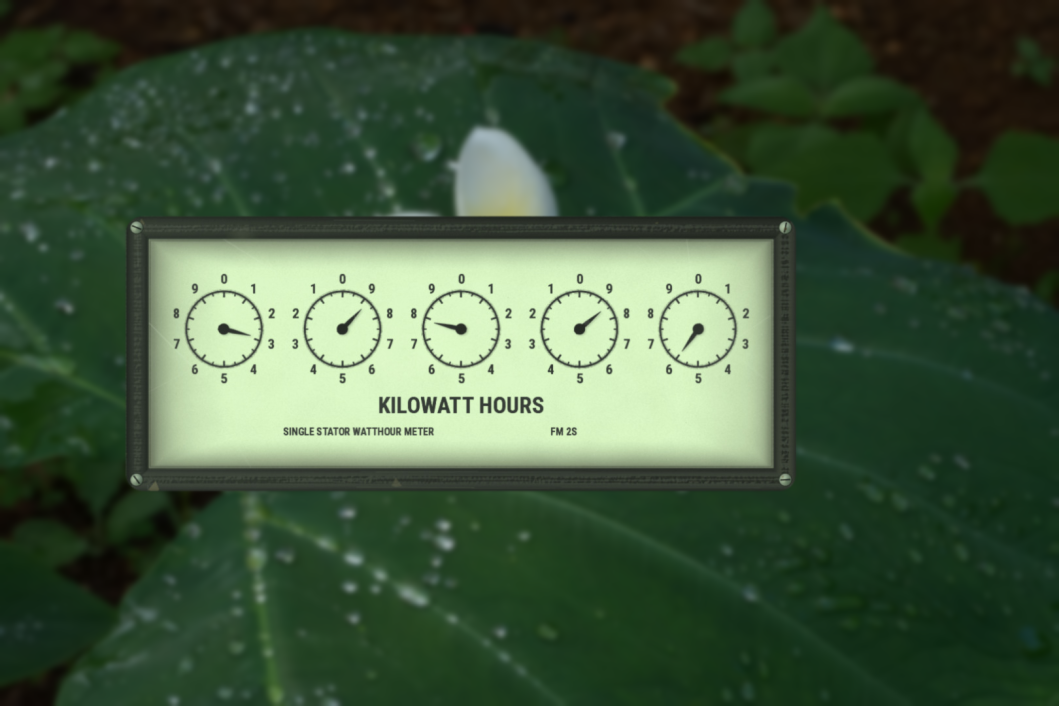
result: 28786 kWh
